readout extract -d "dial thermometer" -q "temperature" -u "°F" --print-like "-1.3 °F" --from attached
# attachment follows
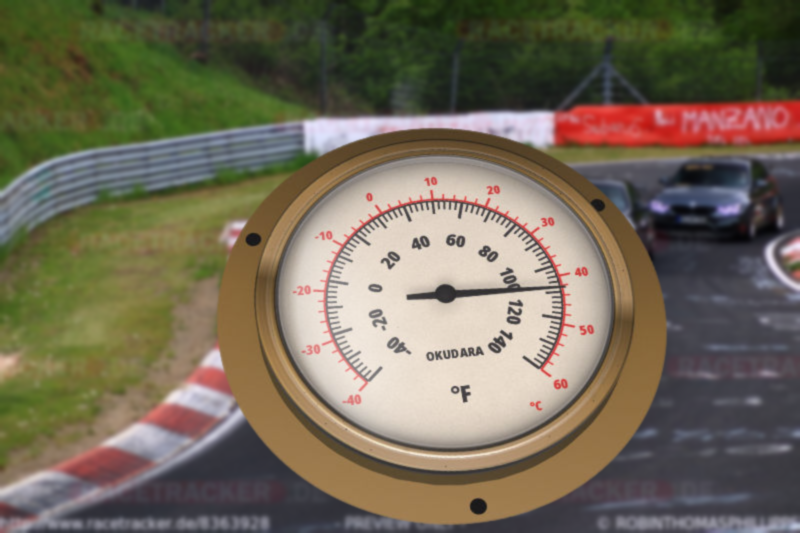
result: 110 °F
